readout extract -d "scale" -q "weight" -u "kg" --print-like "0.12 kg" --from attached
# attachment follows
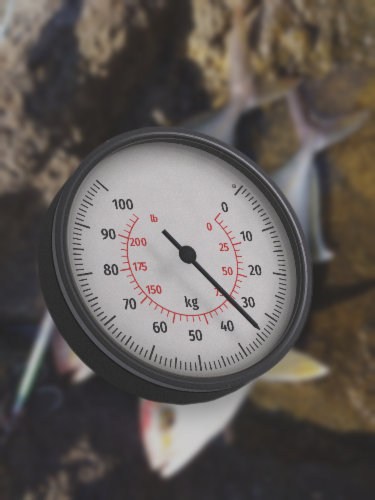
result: 35 kg
